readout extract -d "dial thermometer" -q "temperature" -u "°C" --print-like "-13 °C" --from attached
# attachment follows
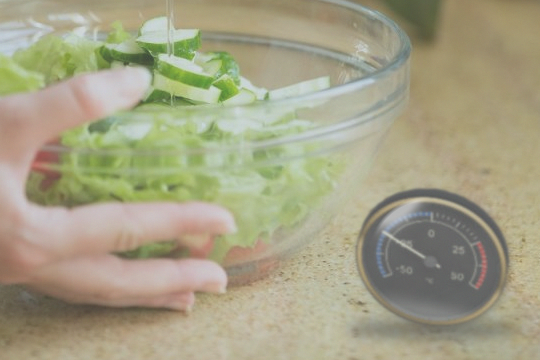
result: -25 °C
